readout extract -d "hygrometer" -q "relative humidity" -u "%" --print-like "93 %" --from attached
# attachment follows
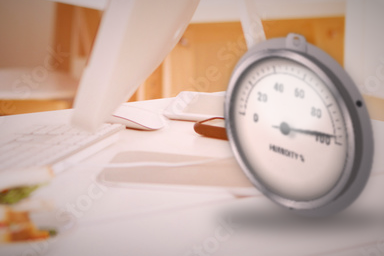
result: 96 %
